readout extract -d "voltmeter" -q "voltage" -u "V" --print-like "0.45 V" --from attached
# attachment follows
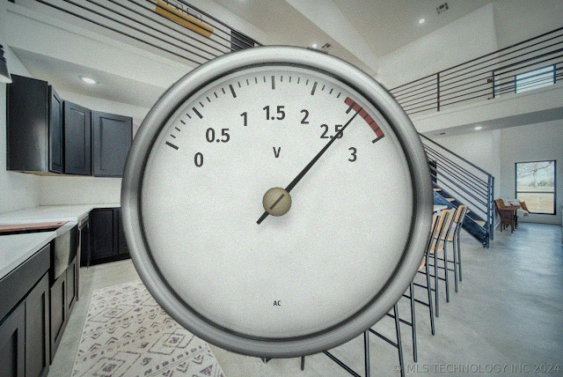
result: 2.6 V
